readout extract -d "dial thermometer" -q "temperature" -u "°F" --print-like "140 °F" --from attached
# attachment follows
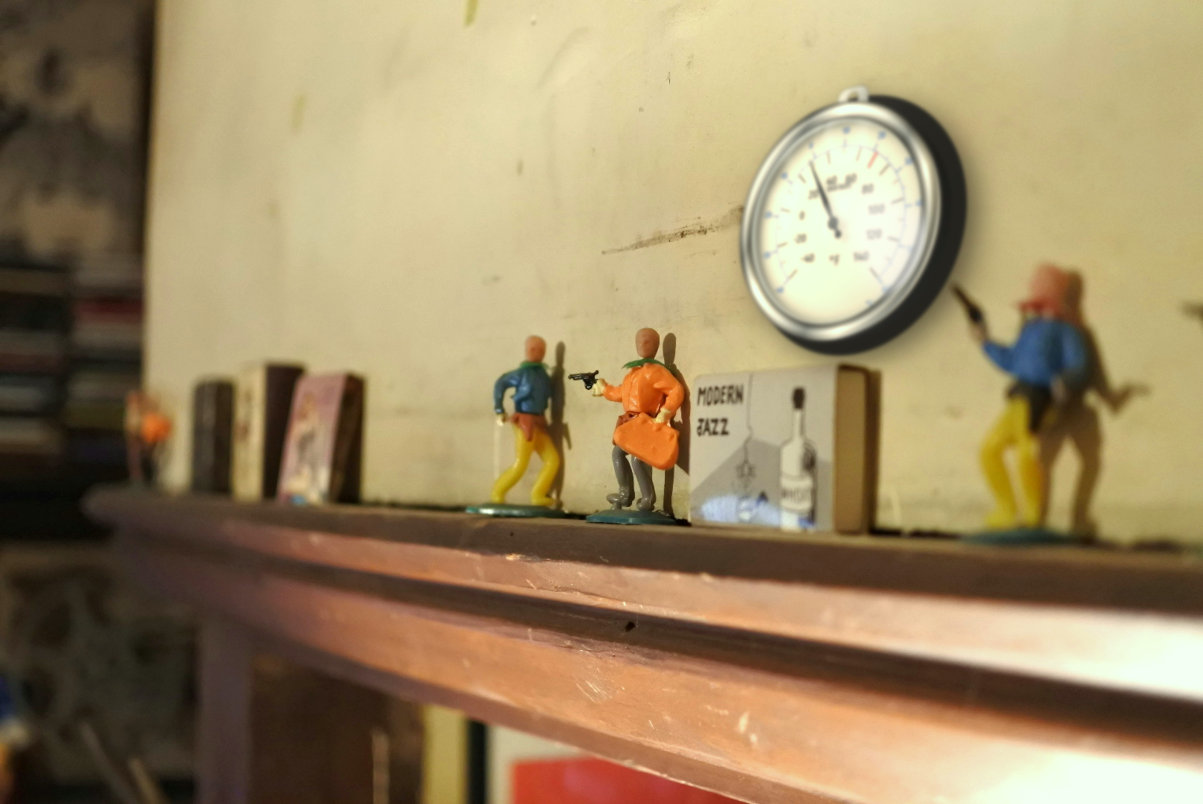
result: 30 °F
